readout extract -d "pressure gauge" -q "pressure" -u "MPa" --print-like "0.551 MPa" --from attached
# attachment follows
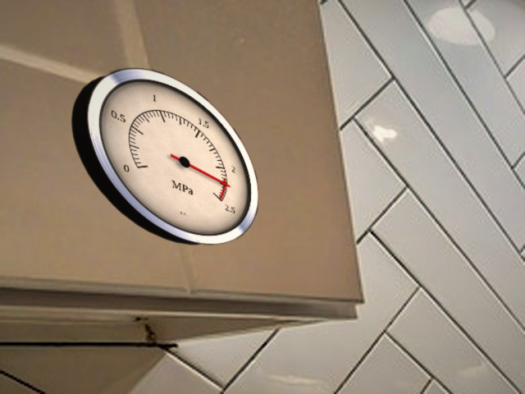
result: 2.25 MPa
